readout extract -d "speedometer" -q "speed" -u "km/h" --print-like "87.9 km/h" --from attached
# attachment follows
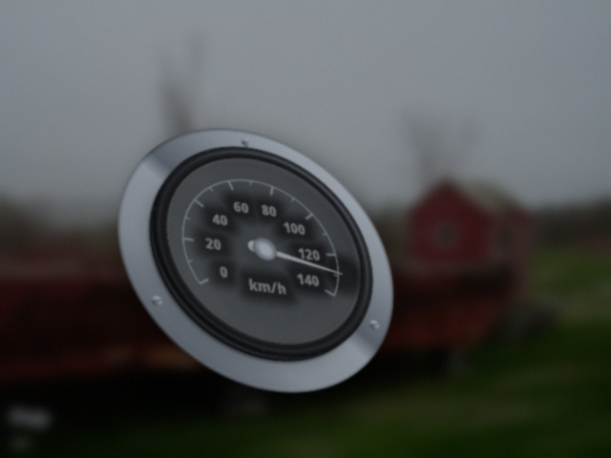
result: 130 km/h
